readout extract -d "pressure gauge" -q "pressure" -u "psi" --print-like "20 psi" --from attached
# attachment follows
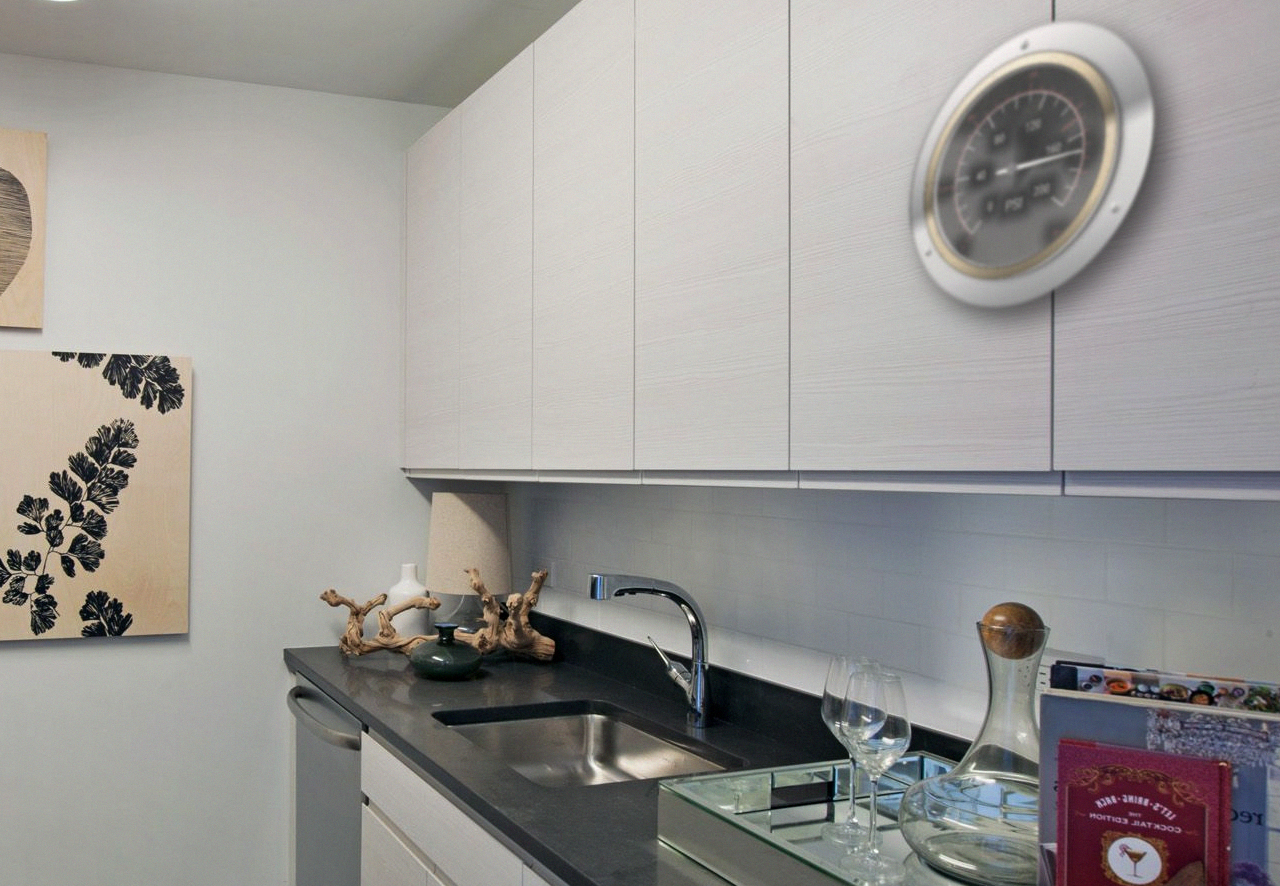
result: 170 psi
